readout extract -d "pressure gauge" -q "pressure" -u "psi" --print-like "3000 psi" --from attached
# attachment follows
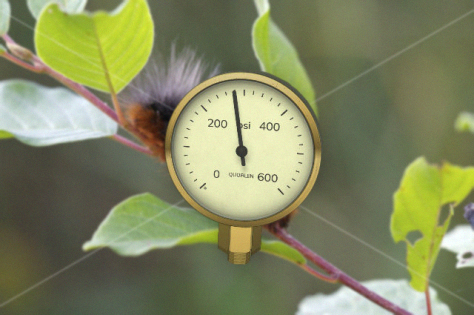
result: 280 psi
